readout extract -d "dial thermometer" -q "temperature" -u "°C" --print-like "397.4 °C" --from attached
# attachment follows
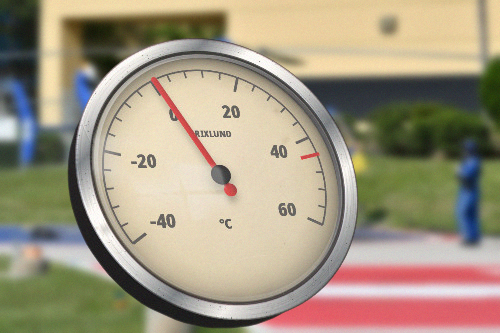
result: 0 °C
